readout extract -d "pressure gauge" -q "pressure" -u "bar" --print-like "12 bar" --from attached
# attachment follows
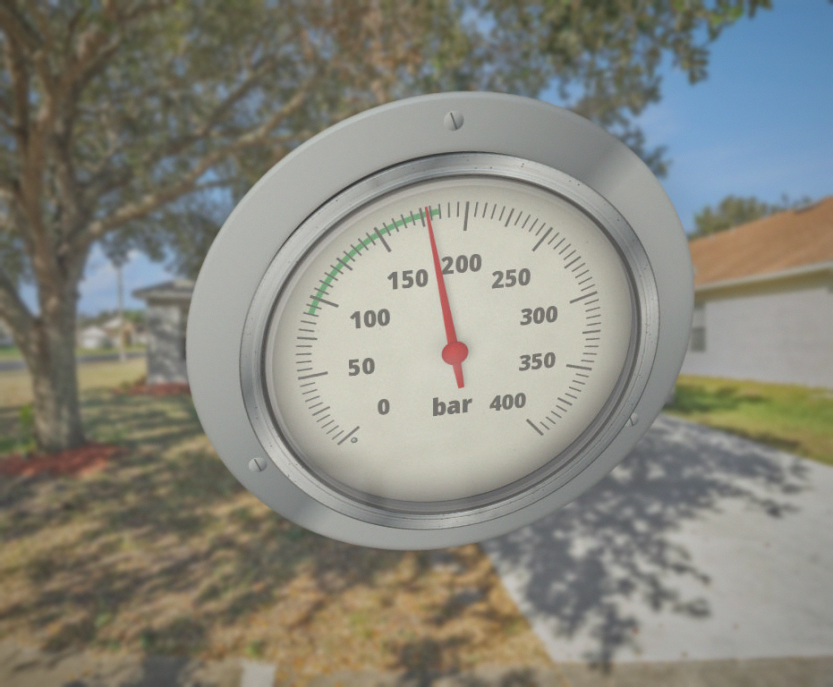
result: 177.5 bar
